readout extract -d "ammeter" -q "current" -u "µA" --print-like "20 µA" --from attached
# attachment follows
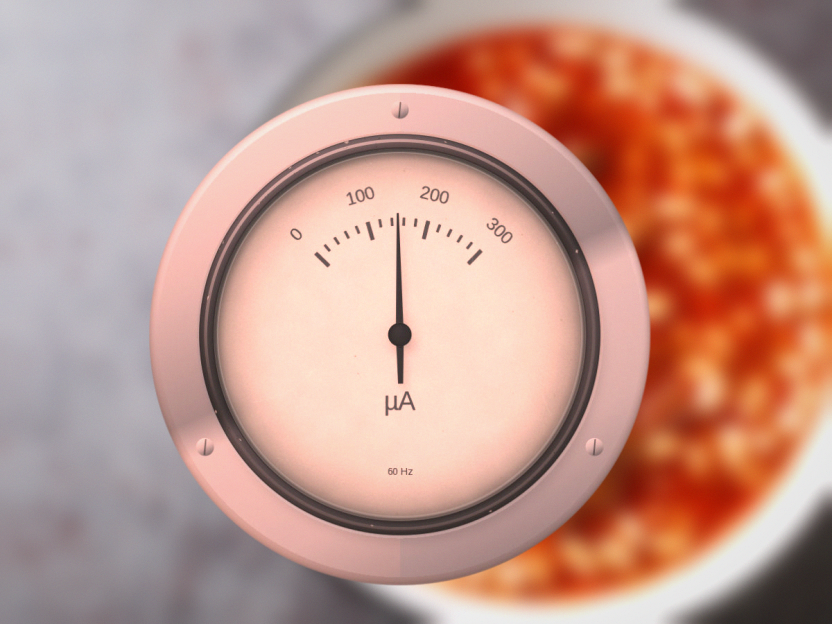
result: 150 µA
